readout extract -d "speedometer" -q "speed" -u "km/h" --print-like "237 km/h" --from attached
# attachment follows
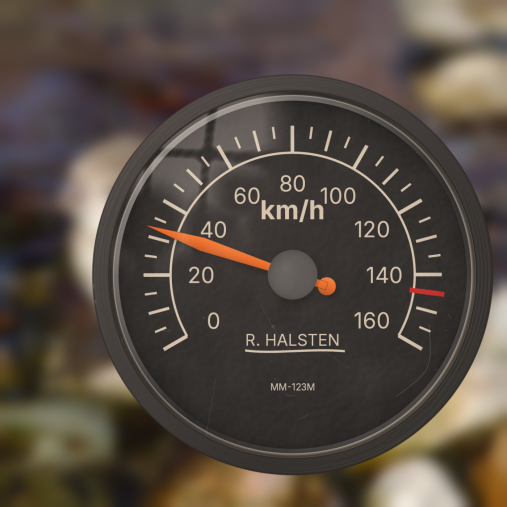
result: 32.5 km/h
